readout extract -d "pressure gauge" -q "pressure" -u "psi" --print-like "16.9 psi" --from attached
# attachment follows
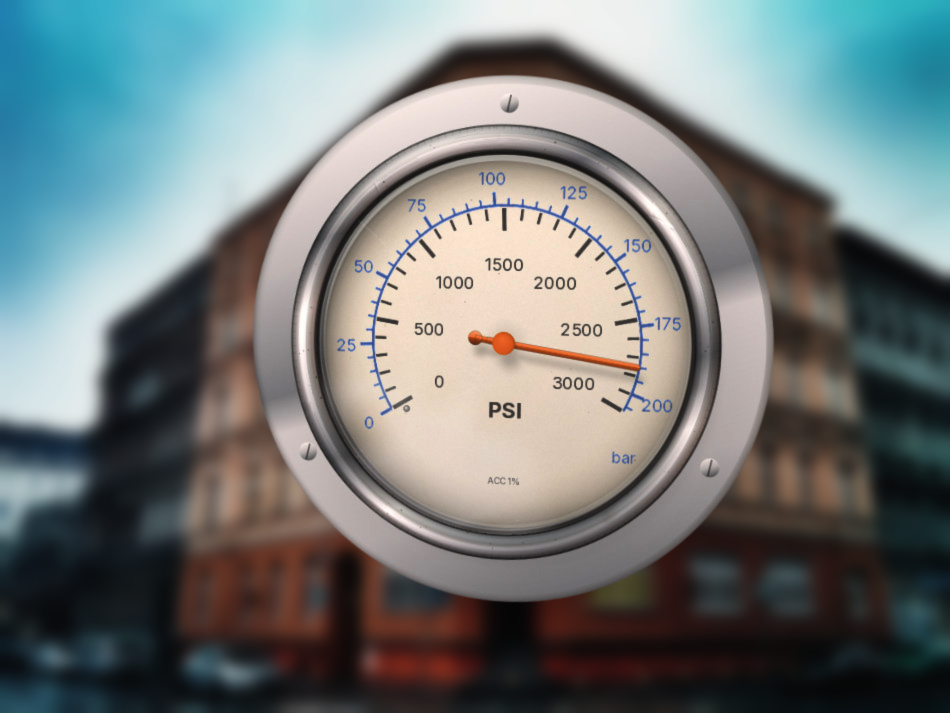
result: 2750 psi
